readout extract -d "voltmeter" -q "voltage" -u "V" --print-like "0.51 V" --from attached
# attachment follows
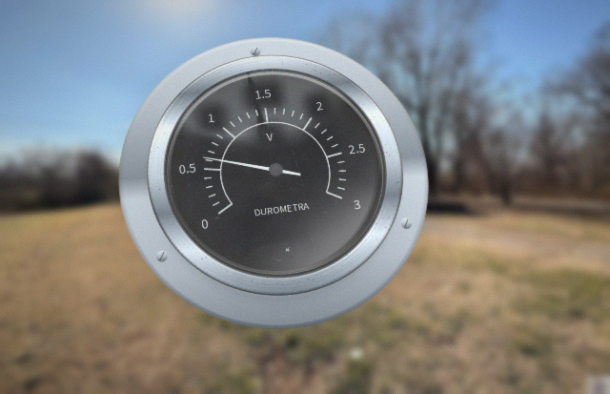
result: 0.6 V
